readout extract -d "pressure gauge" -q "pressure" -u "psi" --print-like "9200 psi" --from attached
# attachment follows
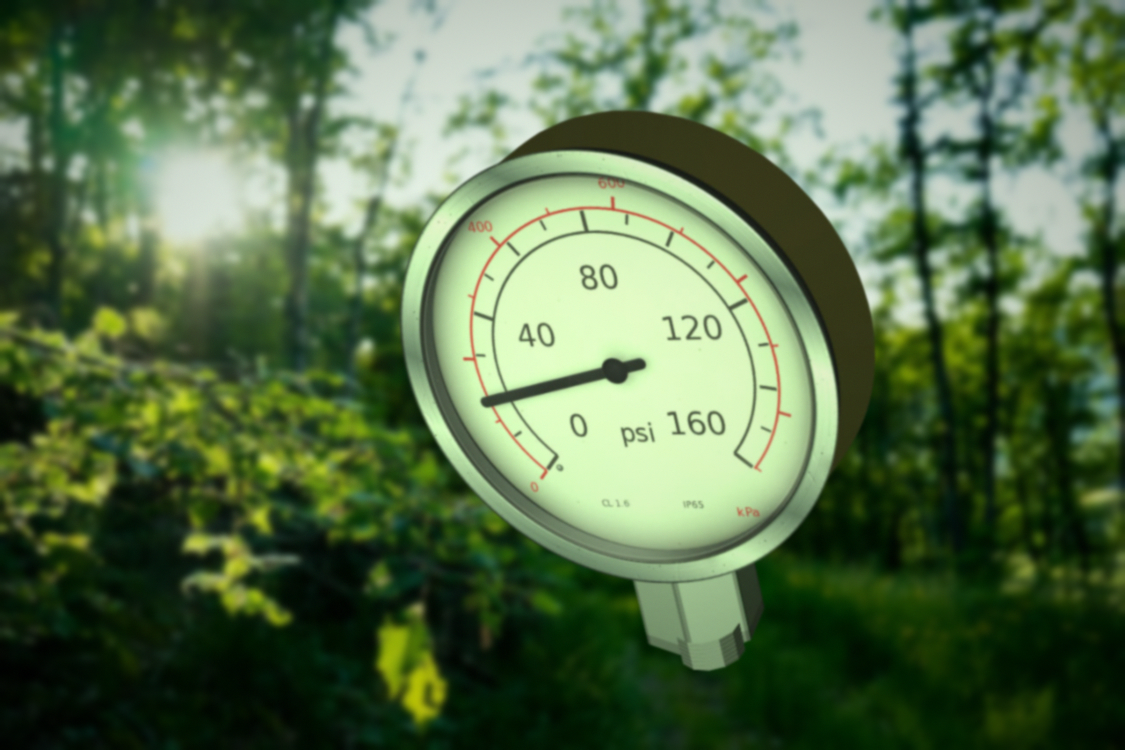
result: 20 psi
